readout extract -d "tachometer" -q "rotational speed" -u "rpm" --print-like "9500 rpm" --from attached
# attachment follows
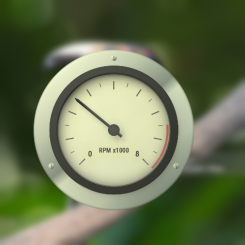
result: 2500 rpm
